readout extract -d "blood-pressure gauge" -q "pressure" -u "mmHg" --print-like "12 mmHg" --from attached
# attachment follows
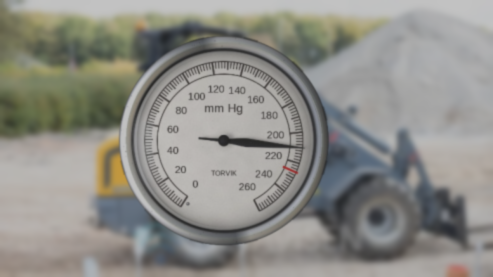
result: 210 mmHg
